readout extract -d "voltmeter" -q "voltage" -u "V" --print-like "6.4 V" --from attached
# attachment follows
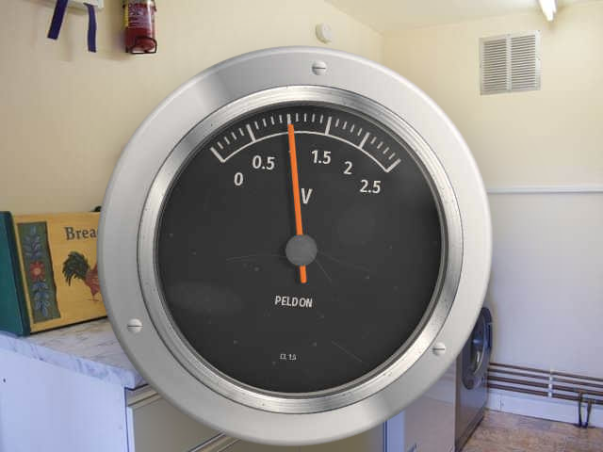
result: 1 V
